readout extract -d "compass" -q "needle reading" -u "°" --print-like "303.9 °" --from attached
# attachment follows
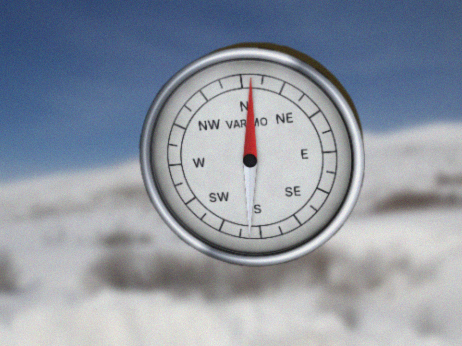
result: 7.5 °
